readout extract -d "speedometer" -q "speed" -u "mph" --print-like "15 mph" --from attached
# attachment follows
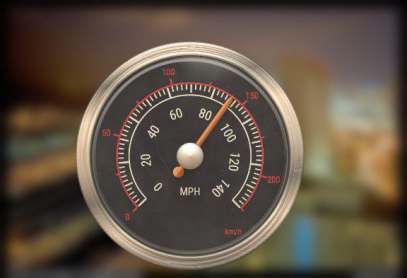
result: 88 mph
